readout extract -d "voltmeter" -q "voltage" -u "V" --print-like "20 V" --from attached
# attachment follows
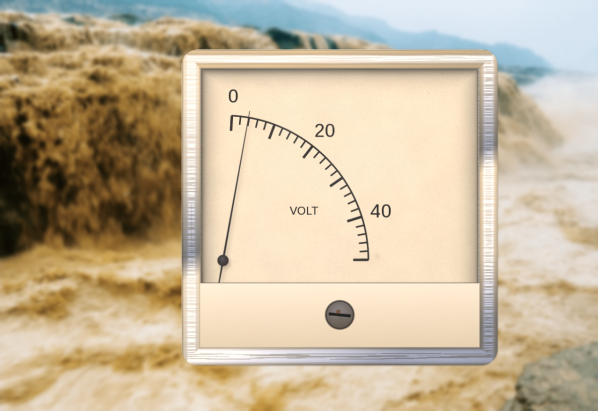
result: 4 V
